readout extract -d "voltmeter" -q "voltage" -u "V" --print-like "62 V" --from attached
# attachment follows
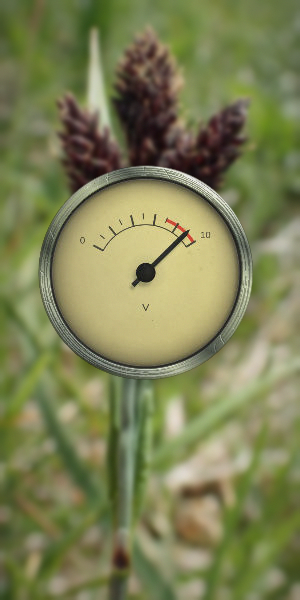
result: 9 V
